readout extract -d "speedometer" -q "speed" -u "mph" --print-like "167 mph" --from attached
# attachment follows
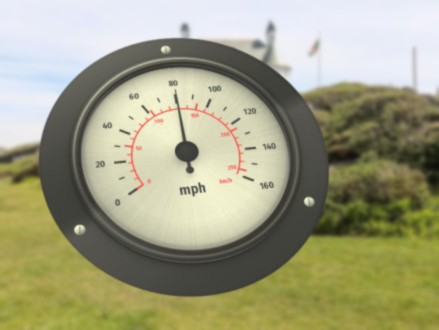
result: 80 mph
